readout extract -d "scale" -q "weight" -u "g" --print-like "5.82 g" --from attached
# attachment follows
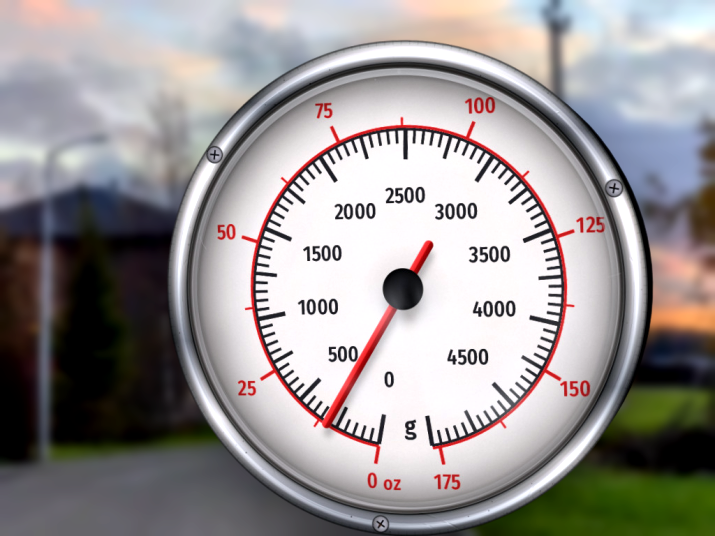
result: 300 g
